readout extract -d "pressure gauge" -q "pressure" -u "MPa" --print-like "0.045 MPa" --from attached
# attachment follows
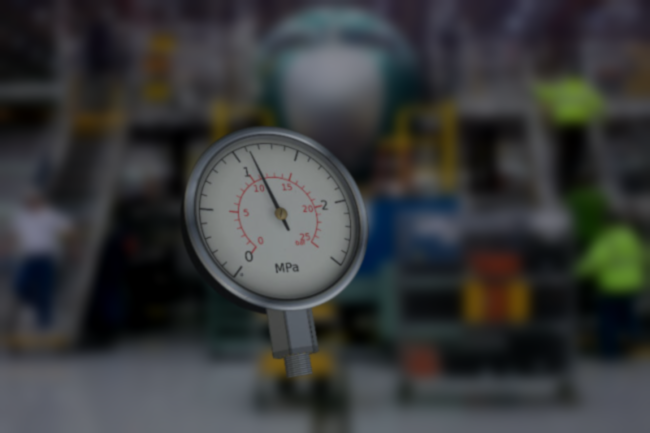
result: 1.1 MPa
